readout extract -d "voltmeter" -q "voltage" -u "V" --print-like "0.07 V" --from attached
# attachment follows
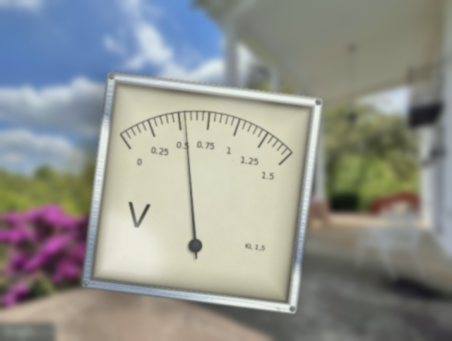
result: 0.55 V
